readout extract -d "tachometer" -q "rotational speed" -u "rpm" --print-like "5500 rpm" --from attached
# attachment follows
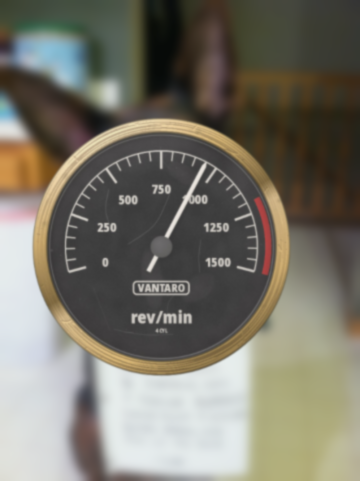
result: 950 rpm
